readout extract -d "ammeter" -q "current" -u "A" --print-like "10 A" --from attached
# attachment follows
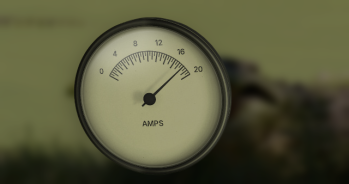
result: 18 A
